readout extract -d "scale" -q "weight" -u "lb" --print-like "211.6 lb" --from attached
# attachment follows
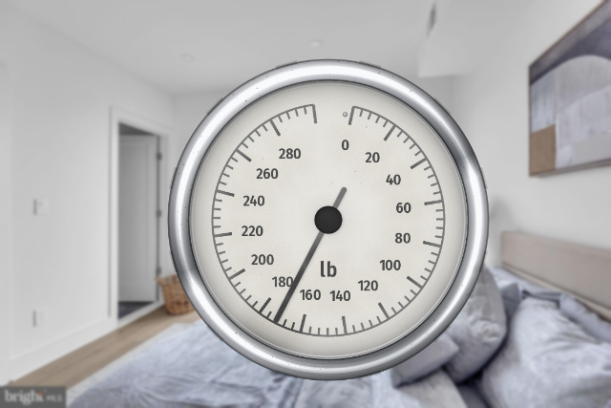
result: 172 lb
